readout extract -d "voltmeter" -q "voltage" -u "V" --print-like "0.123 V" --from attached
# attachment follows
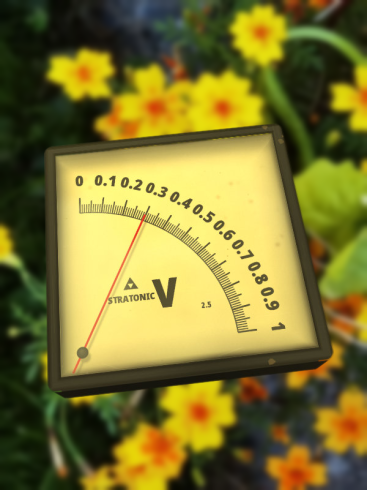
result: 0.3 V
